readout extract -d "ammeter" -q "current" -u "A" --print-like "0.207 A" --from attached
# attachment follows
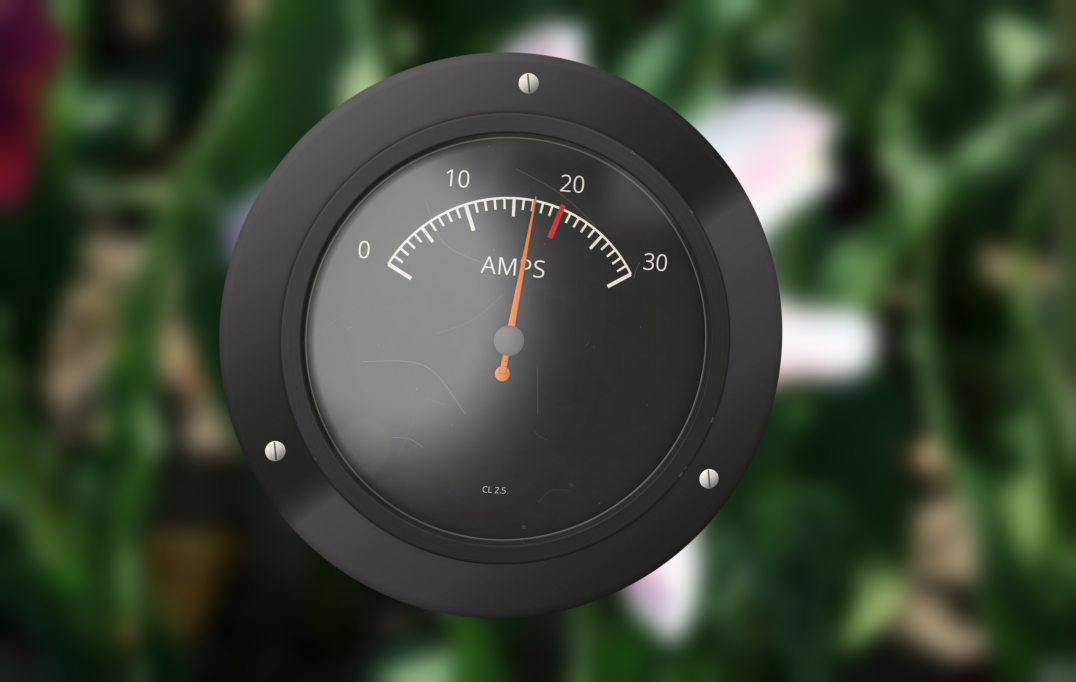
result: 17 A
